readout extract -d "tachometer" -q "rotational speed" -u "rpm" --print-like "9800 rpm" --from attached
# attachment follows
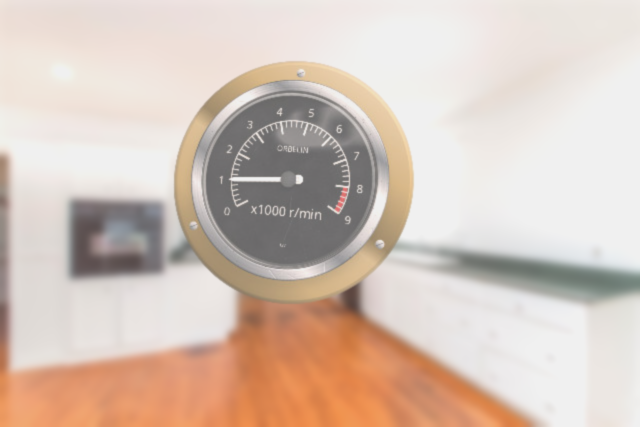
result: 1000 rpm
